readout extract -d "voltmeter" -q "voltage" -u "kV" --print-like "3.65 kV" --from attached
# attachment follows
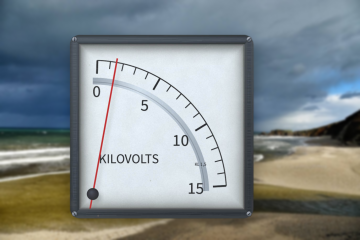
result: 1.5 kV
